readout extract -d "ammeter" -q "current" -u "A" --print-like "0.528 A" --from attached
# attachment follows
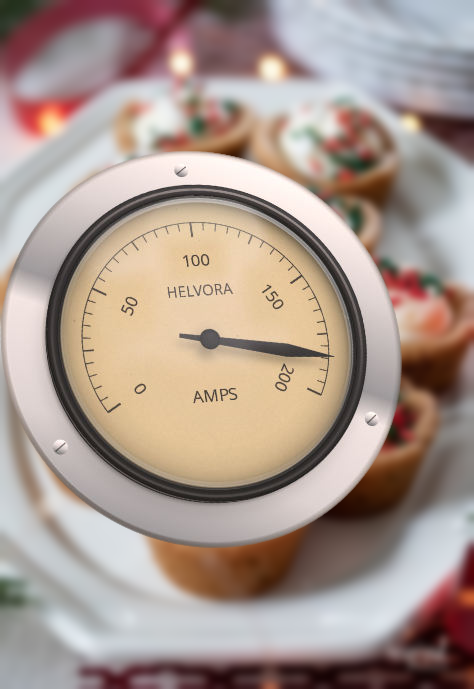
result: 185 A
